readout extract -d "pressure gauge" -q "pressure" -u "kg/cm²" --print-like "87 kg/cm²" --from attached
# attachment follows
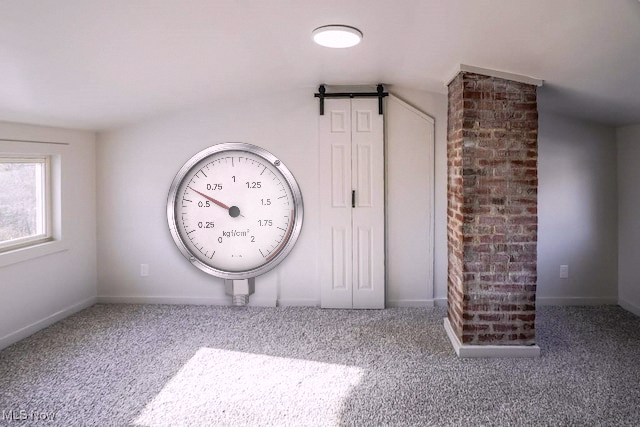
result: 0.6 kg/cm²
